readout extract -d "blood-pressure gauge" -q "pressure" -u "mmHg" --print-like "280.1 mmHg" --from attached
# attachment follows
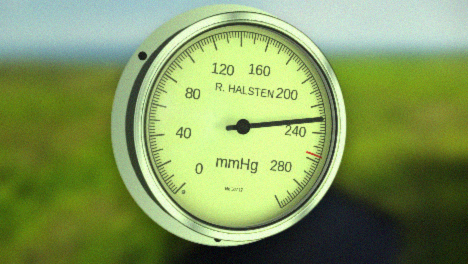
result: 230 mmHg
